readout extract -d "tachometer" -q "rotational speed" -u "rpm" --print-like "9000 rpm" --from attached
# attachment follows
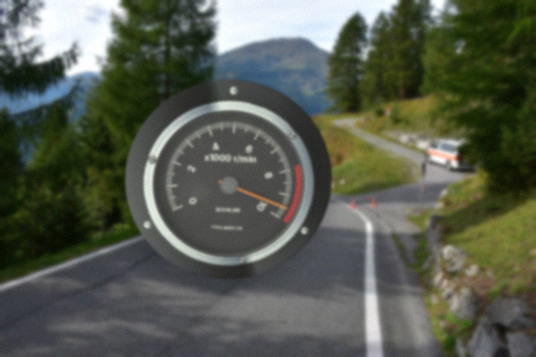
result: 9500 rpm
